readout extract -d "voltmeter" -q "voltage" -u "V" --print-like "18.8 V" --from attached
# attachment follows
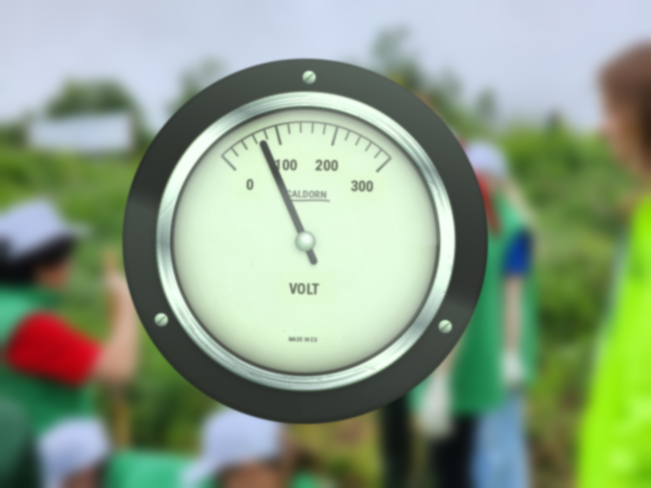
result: 70 V
